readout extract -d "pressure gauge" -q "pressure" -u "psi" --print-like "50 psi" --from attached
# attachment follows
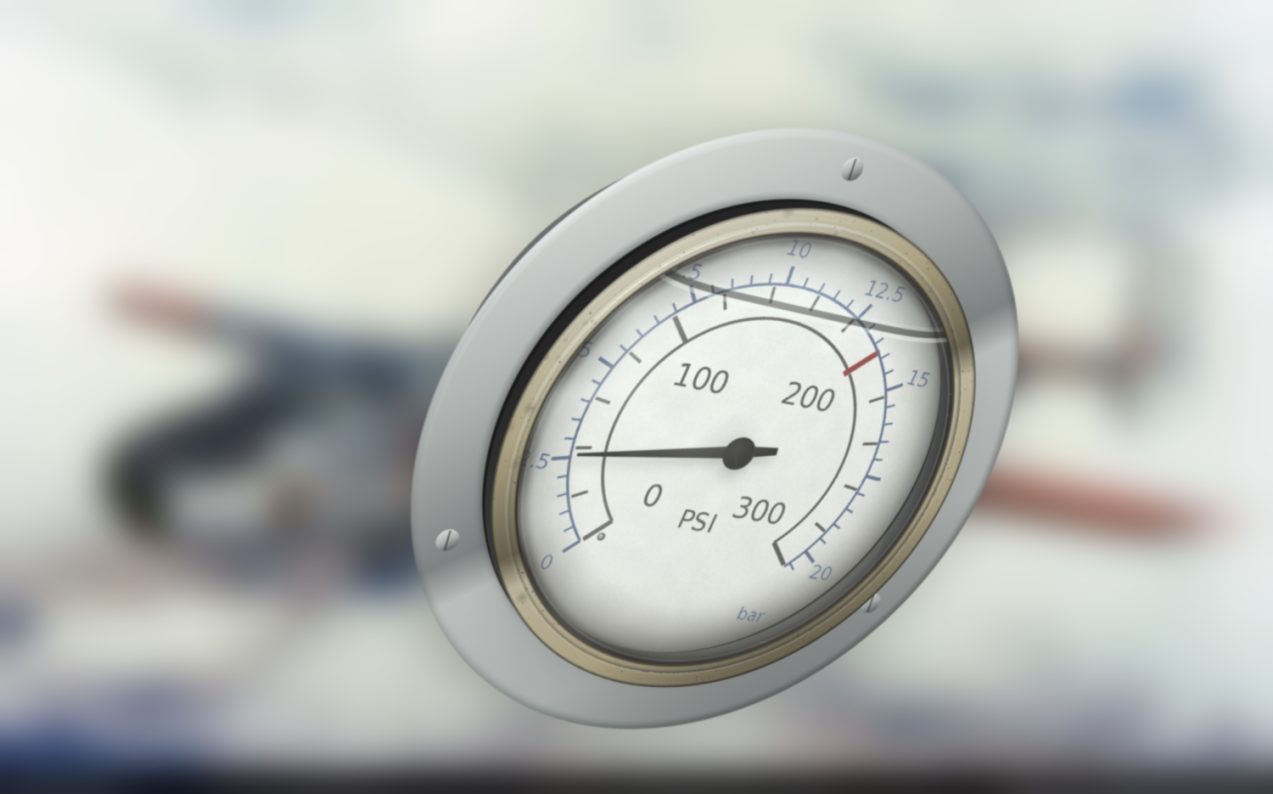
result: 40 psi
